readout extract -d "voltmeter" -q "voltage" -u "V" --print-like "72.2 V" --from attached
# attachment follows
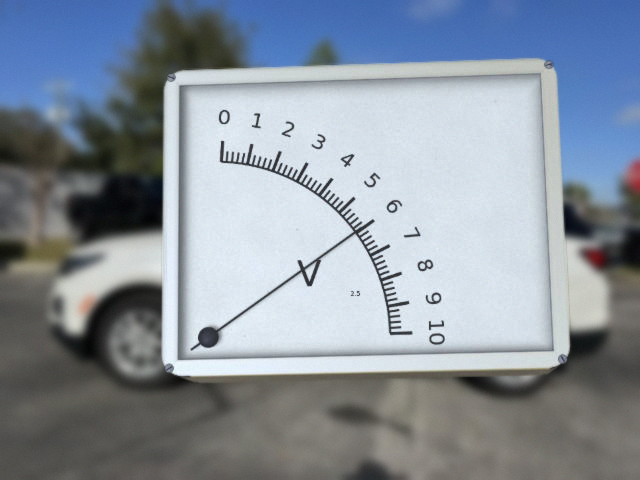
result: 6 V
